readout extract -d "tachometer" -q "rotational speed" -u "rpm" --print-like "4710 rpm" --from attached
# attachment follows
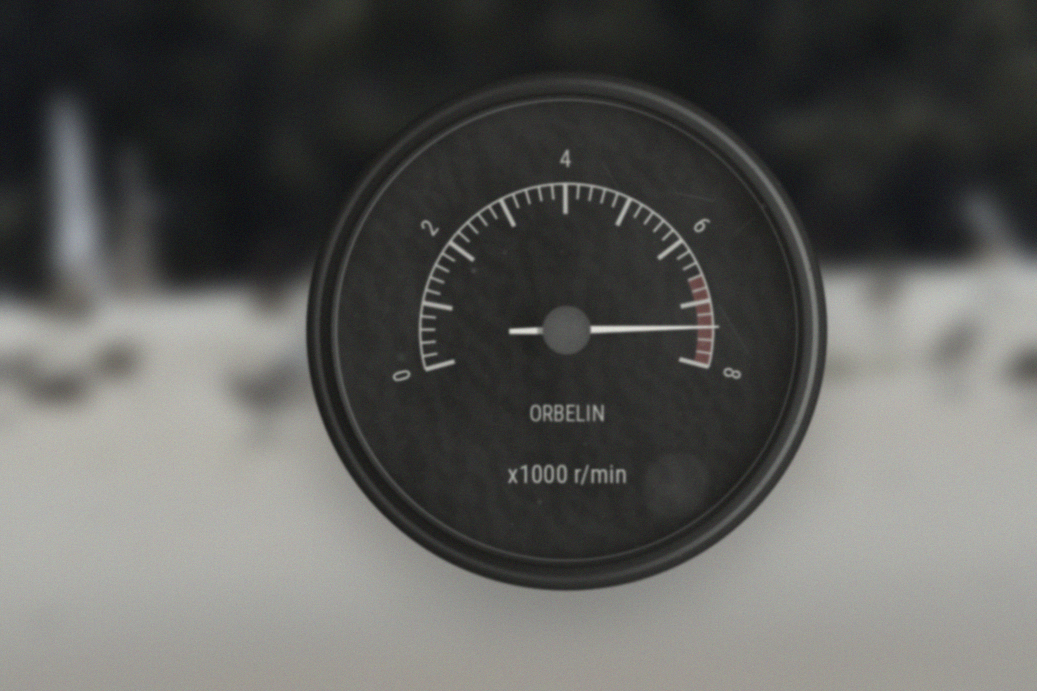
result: 7400 rpm
